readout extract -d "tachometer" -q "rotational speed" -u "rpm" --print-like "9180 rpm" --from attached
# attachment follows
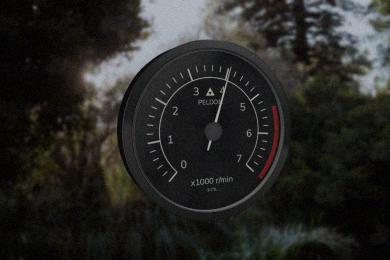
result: 4000 rpm
